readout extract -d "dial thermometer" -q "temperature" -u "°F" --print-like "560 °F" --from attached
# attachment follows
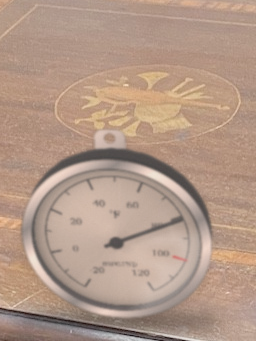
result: 80 °F
